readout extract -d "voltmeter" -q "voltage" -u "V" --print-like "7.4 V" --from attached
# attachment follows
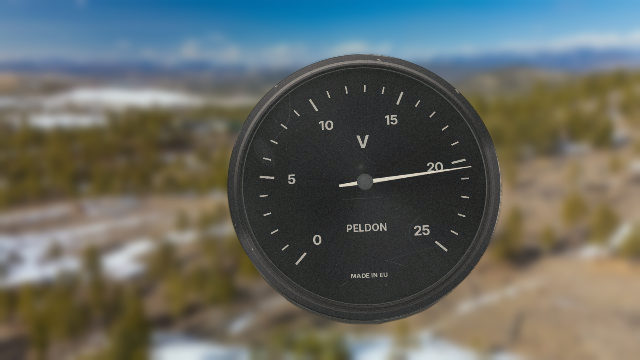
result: 20.5 V
